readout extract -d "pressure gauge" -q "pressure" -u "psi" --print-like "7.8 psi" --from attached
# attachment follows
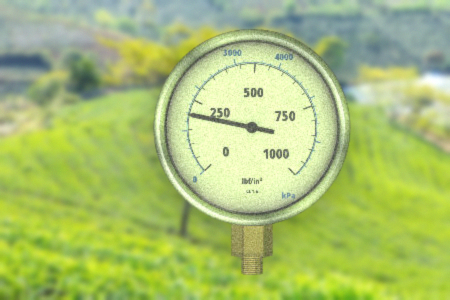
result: 200 psi
